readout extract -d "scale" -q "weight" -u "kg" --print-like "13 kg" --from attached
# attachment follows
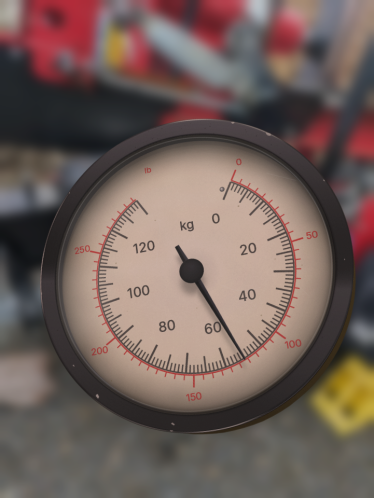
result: 55 kg
